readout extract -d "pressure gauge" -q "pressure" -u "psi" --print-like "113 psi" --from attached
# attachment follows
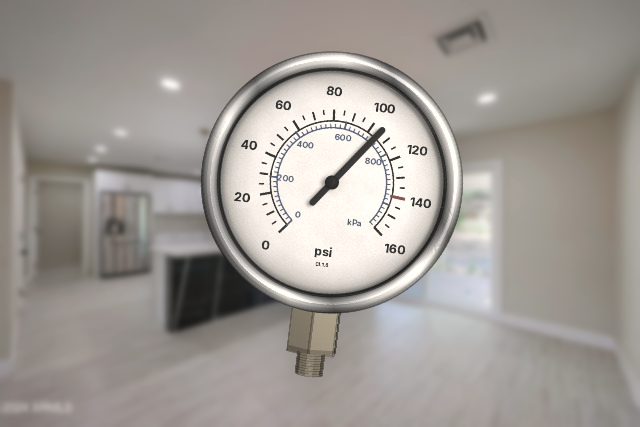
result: 105 psi
